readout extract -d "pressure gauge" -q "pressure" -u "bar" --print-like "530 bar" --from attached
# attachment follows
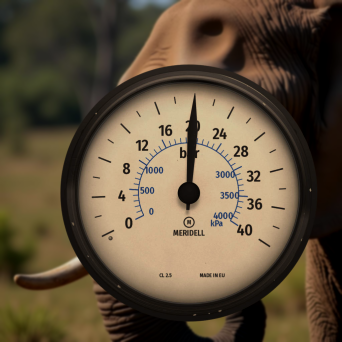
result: 20 bar
